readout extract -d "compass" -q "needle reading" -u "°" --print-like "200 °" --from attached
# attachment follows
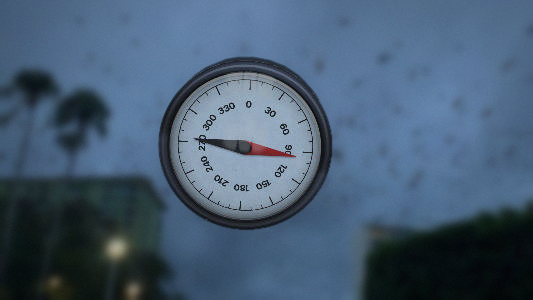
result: 95 °
